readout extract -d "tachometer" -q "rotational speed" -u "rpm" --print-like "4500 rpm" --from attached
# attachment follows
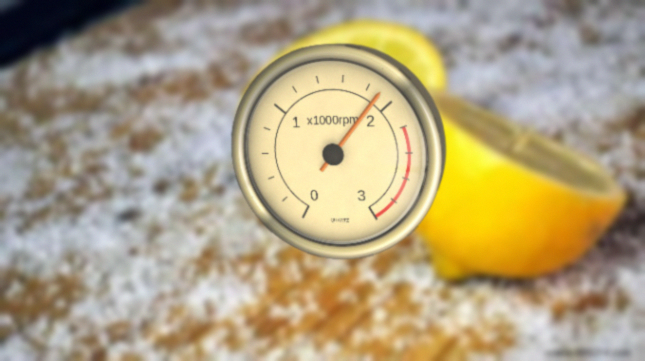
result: 1900 rpm
